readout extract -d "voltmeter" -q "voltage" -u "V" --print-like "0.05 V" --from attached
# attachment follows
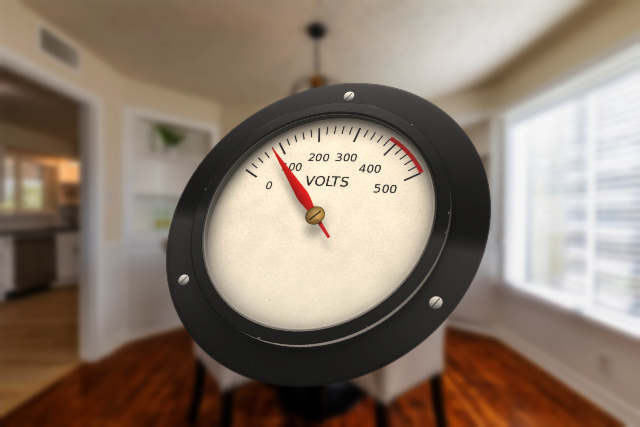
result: 80 V
